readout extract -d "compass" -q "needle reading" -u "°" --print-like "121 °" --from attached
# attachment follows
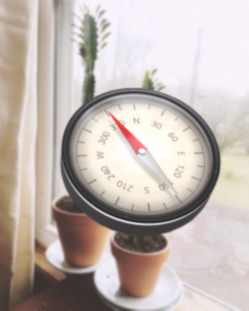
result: 330 °
